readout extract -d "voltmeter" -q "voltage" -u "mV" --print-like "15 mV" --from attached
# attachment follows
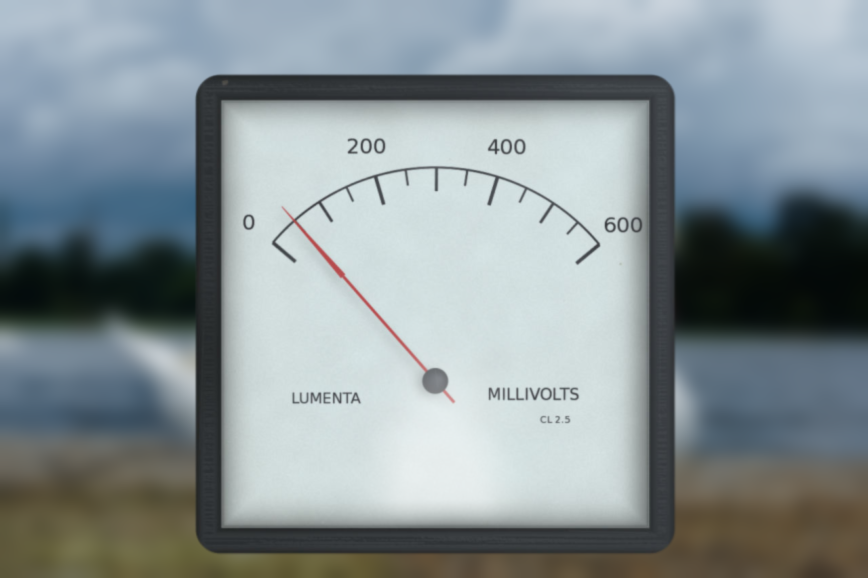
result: 50 mV
